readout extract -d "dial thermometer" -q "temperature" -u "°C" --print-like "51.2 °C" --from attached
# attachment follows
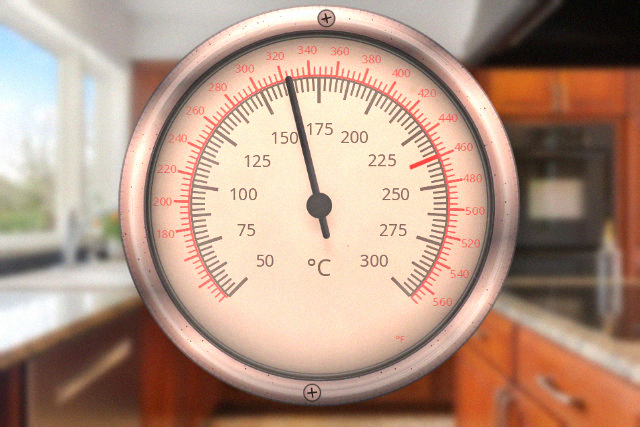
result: 162.5 °C
